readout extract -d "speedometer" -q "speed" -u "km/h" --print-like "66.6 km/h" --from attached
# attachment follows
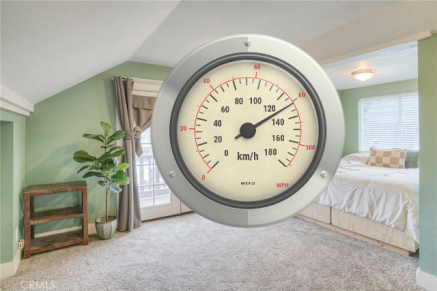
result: 130 km/h
